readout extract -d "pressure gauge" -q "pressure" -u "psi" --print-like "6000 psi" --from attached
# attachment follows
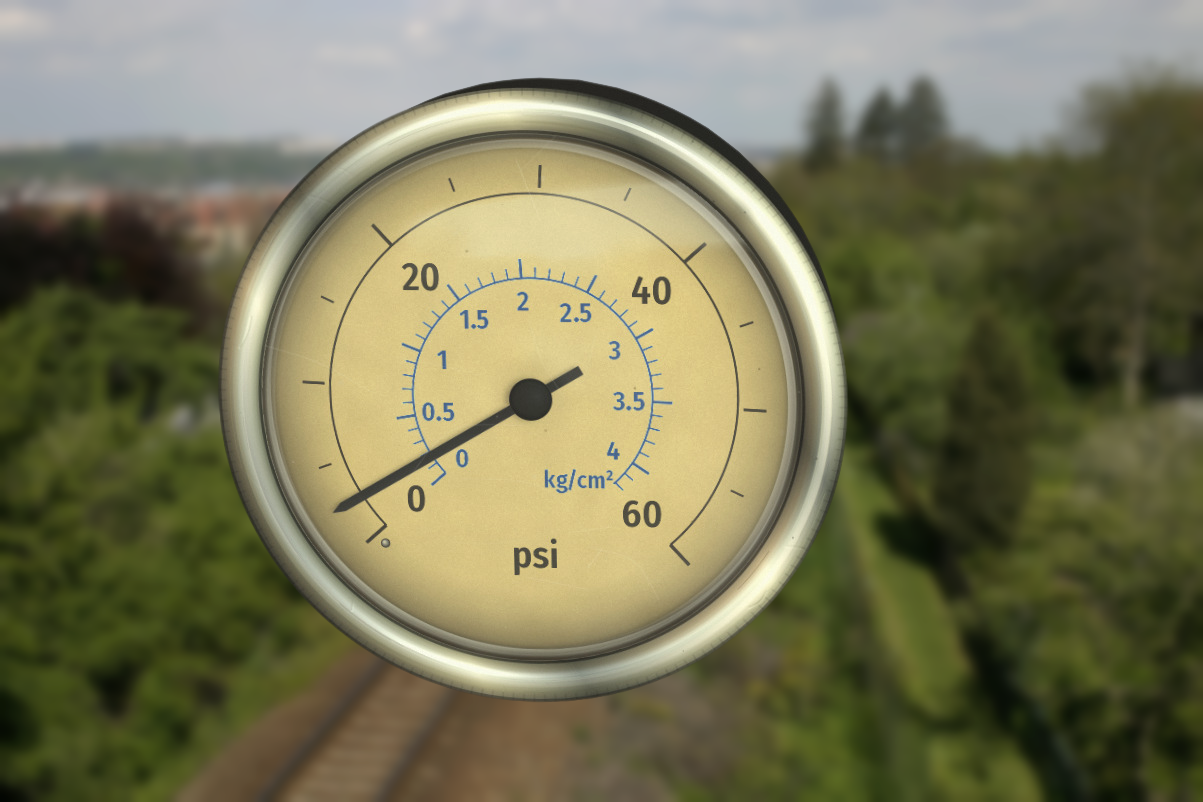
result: 2.5 psi
